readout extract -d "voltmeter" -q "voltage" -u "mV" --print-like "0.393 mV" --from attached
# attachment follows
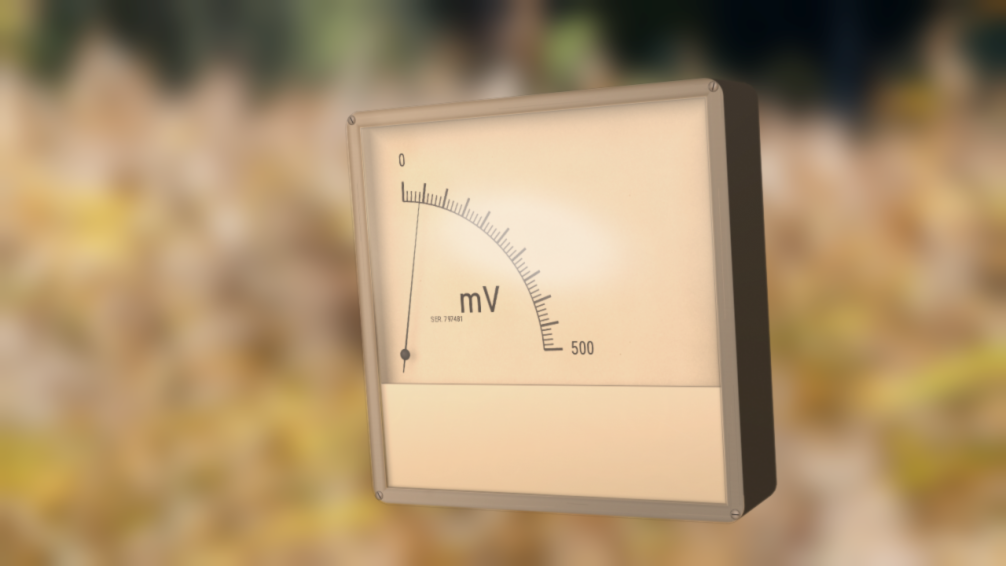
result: 50 mV
